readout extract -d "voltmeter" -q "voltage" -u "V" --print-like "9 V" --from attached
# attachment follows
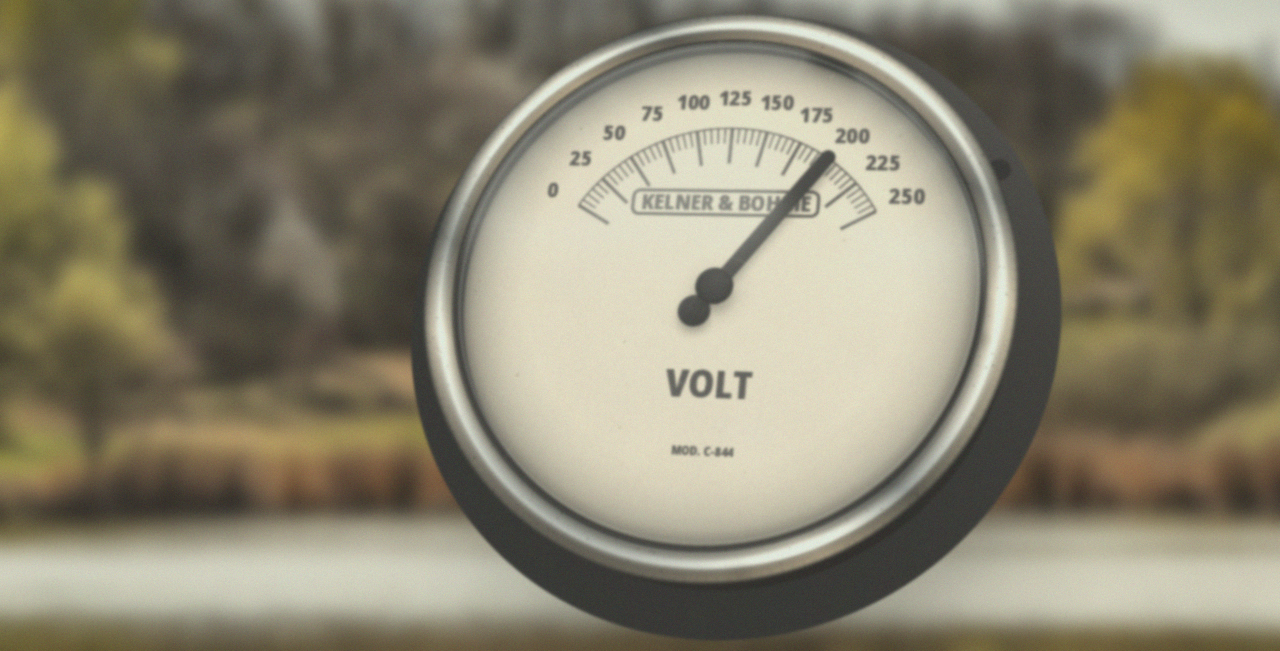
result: 200 V
